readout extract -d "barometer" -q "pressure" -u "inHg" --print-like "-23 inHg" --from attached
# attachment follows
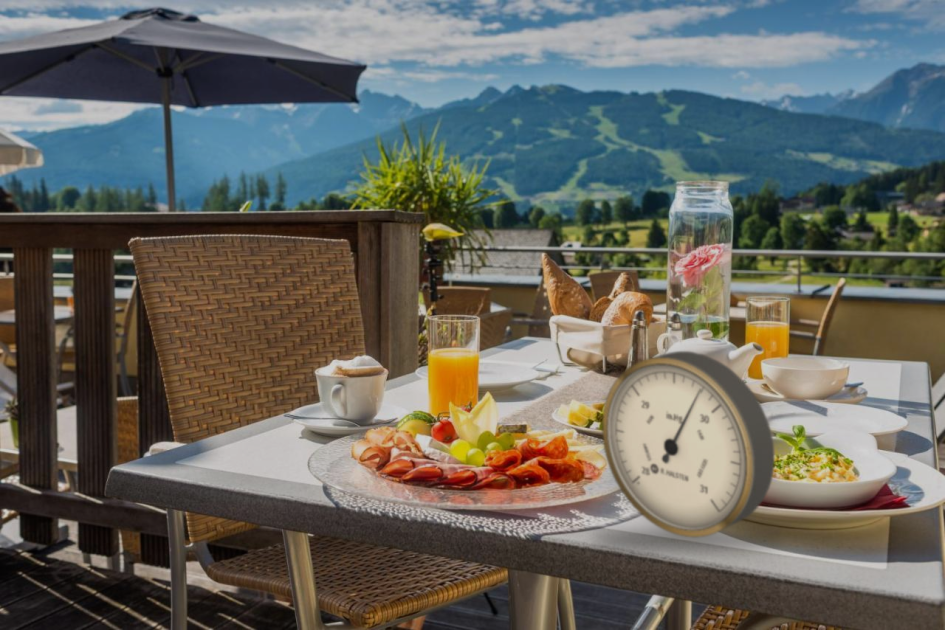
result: 29.8 inHg
